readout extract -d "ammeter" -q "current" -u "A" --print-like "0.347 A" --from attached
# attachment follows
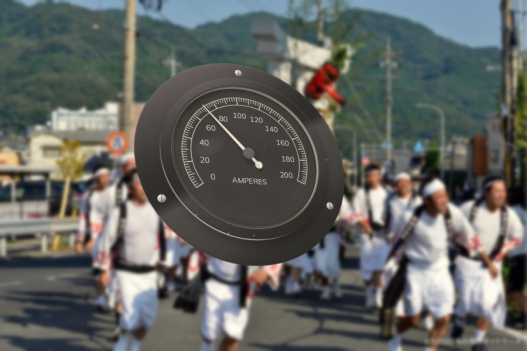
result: 70 A
